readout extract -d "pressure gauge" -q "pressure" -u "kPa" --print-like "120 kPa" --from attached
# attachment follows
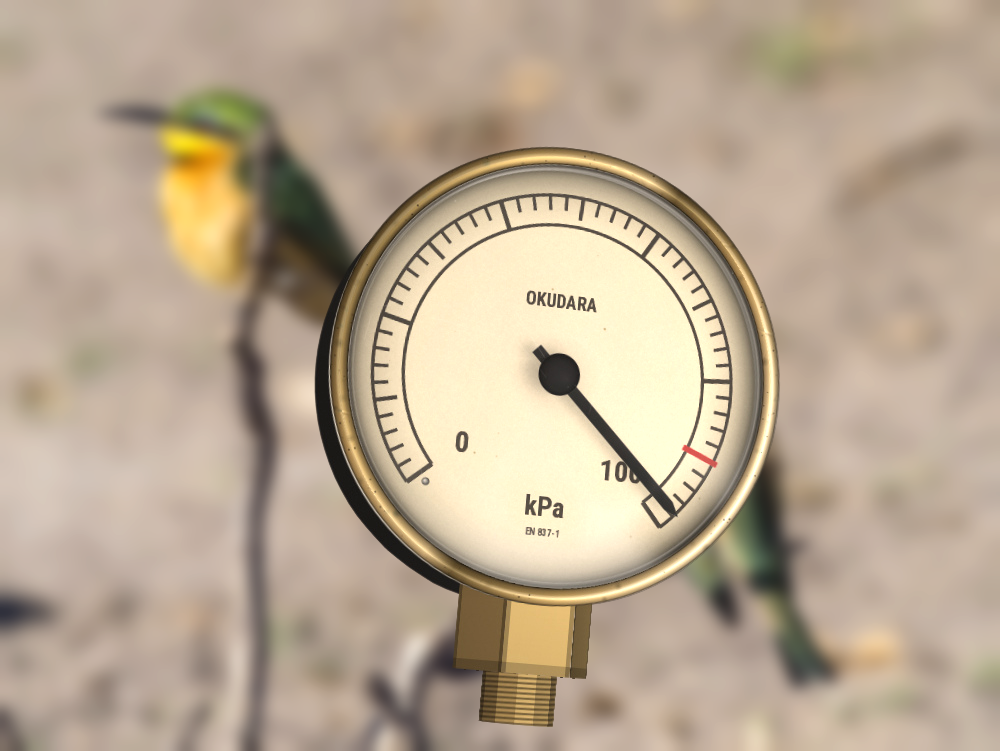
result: 98 kPa
